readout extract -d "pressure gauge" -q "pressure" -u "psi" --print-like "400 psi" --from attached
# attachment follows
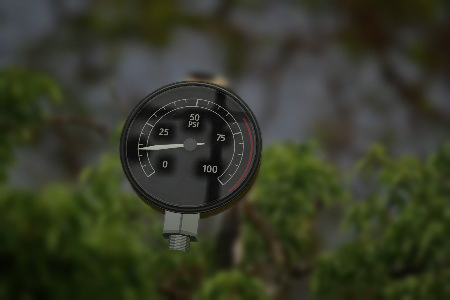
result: 12.5 psi
